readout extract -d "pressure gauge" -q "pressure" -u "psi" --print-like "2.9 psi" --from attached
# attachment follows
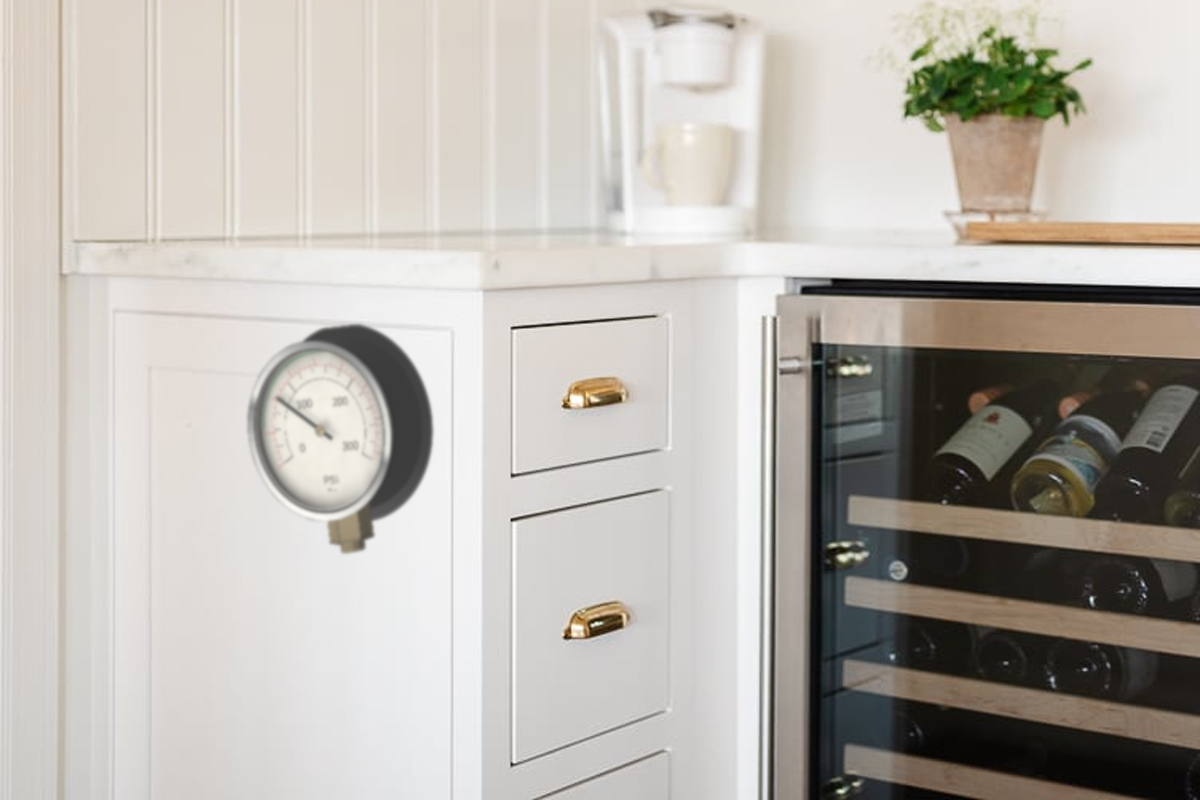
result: 80 psi
